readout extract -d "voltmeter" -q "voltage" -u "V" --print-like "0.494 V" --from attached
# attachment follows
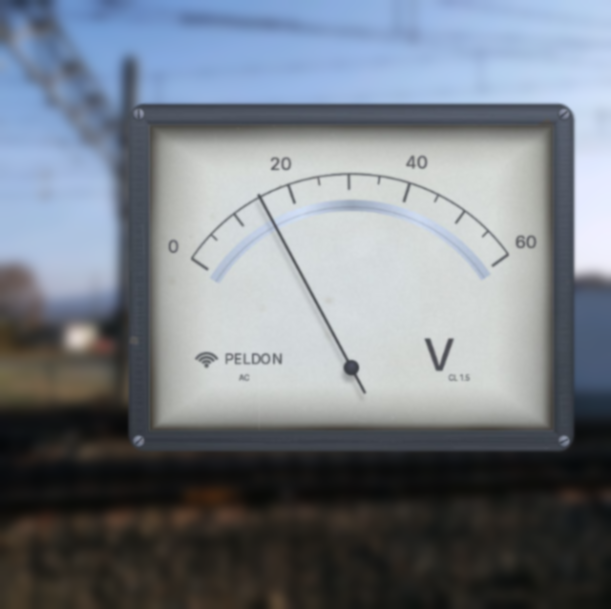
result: 15 V
